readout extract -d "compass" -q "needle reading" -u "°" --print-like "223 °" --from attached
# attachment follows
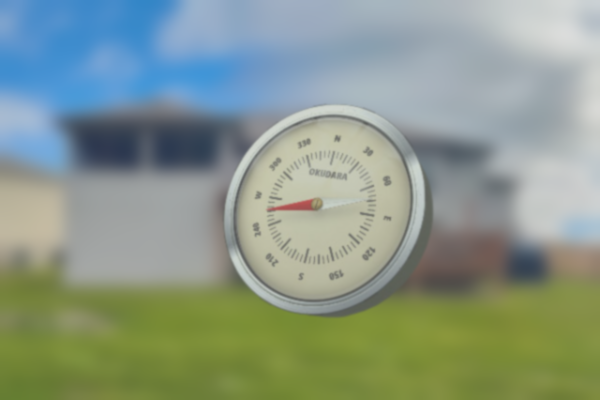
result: 255 °
